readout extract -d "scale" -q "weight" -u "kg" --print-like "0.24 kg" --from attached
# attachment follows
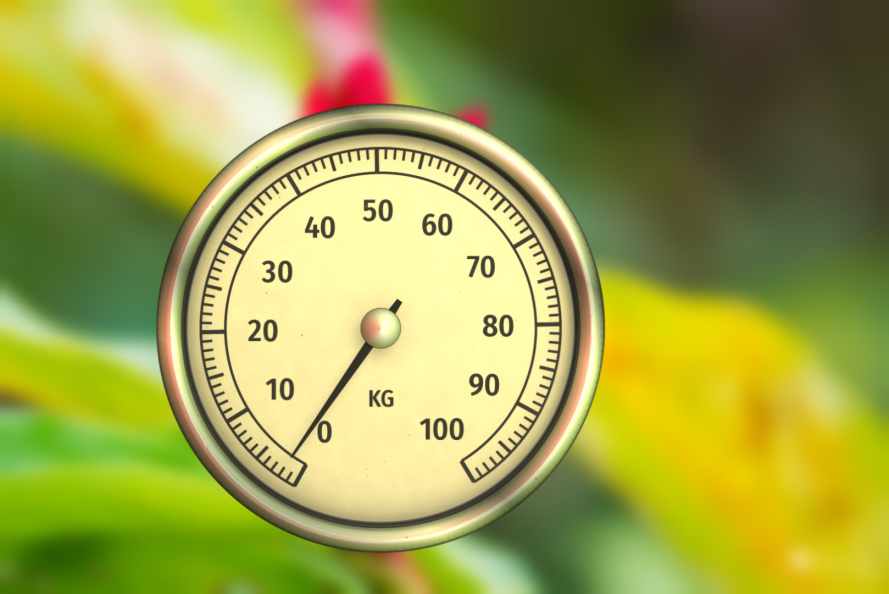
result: 2 kg
